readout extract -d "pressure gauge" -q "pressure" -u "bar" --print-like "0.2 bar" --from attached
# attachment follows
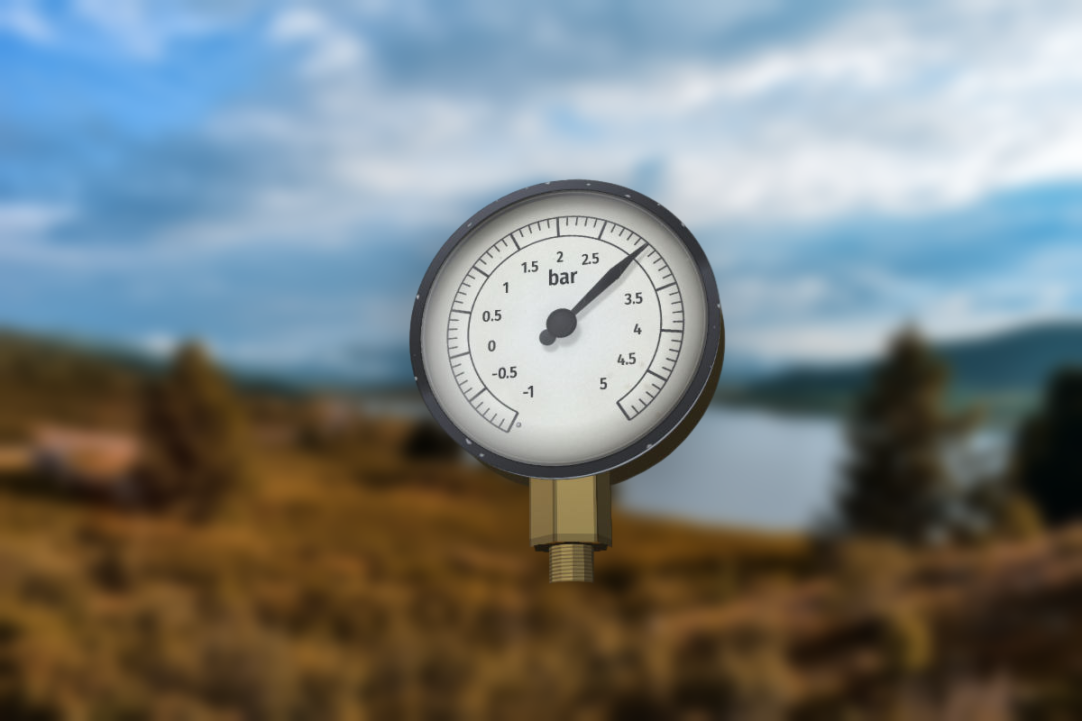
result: 3 bar
